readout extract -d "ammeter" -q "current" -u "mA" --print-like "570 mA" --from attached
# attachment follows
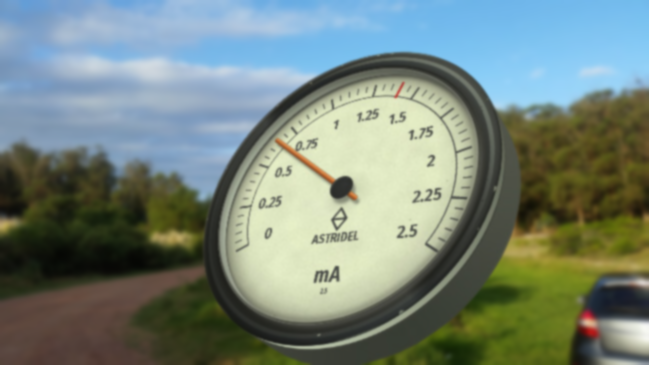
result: 0.65 mA
